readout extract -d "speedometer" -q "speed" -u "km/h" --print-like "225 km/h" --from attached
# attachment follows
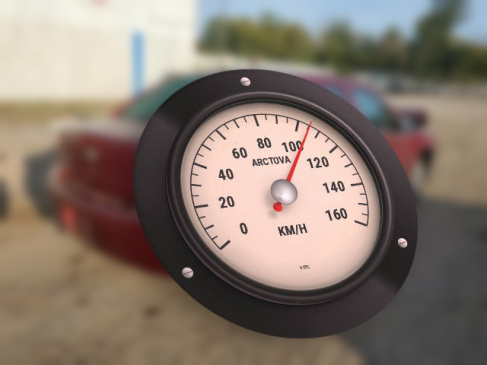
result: 105 km/h
